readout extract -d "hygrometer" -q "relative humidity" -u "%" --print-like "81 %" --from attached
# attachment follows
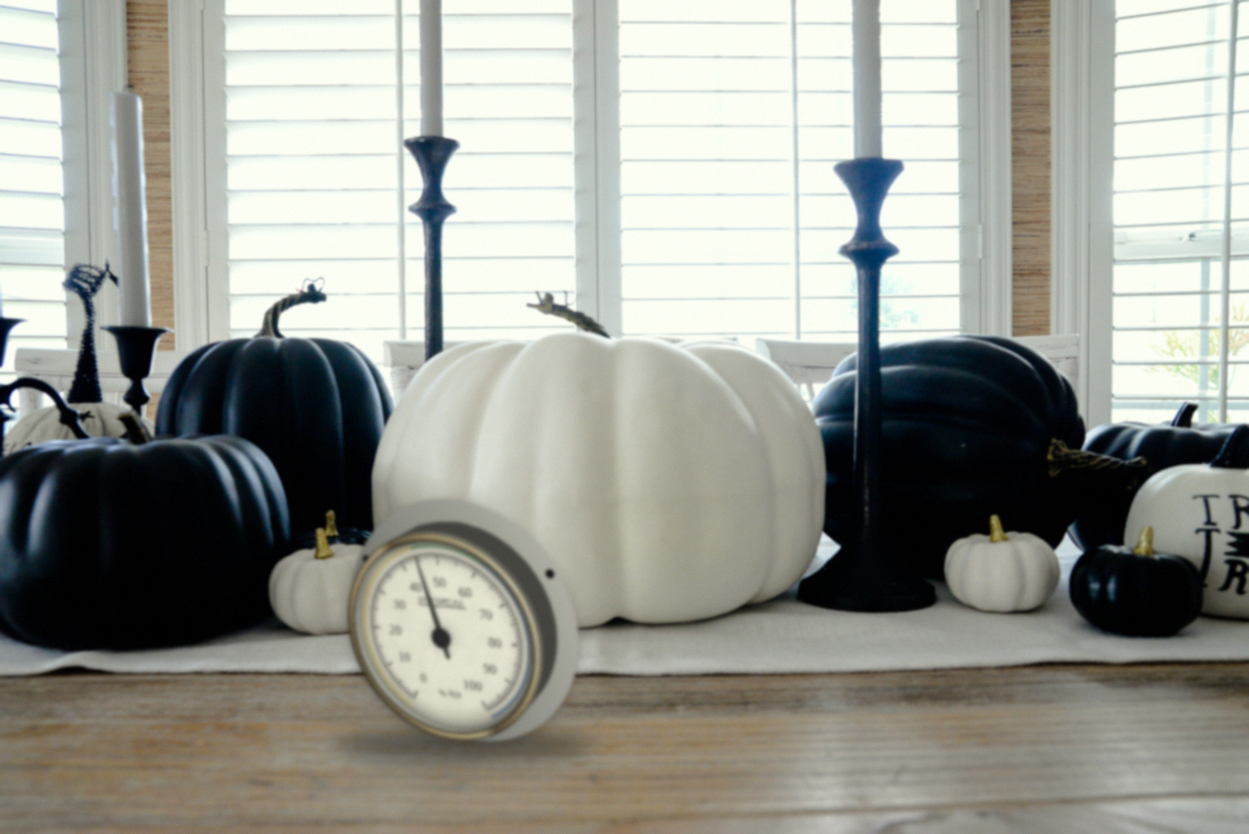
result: 45 %
